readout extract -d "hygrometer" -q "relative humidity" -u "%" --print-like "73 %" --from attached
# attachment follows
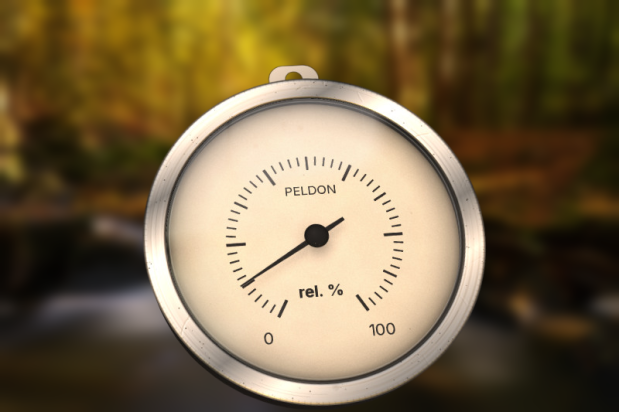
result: 10 %
